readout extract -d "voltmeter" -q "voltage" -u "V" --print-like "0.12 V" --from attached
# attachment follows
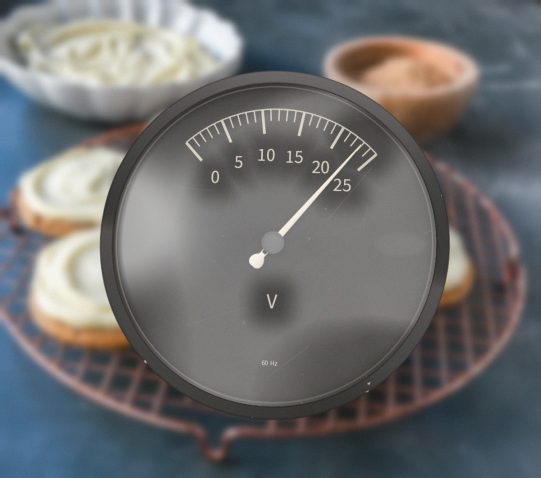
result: 23 V
